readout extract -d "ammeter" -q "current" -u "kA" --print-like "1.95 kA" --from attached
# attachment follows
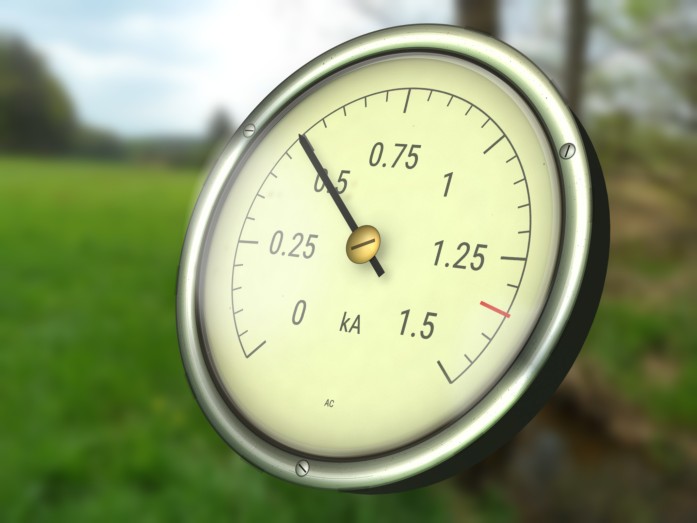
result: 0.5 kA
